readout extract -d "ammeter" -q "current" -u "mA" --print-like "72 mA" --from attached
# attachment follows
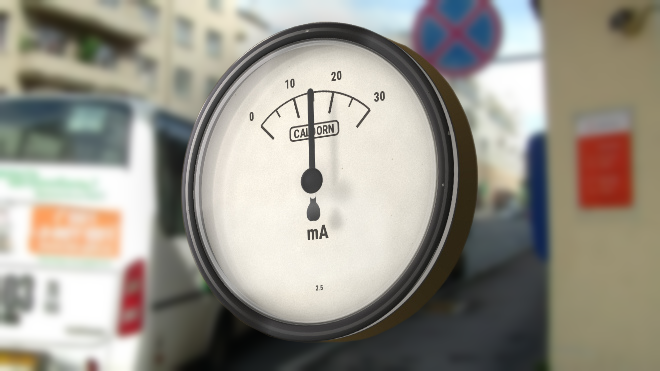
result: 15 mA
